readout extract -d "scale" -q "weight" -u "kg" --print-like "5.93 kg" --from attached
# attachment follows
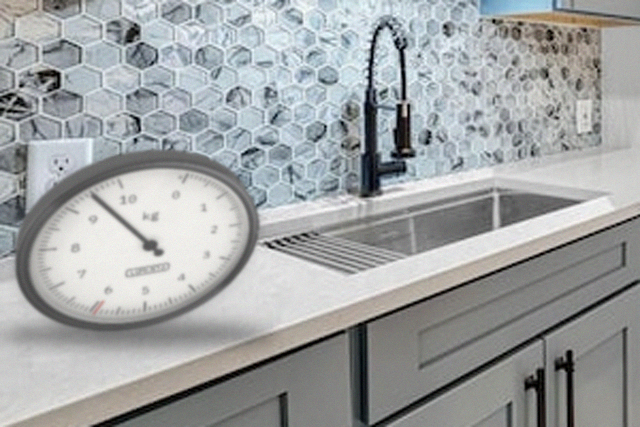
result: 9.5 kg
